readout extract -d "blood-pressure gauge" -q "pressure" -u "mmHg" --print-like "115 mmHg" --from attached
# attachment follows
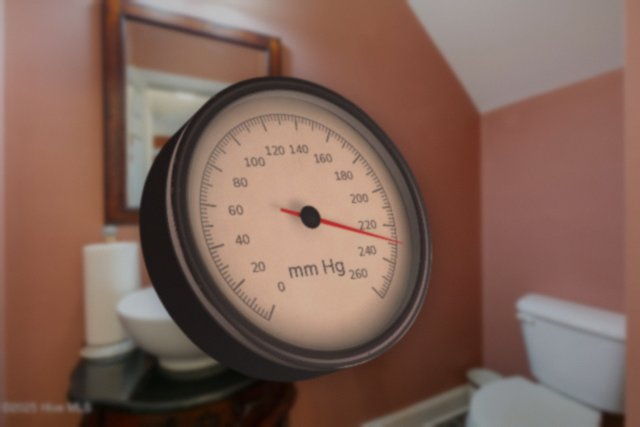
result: 230 mmHg
